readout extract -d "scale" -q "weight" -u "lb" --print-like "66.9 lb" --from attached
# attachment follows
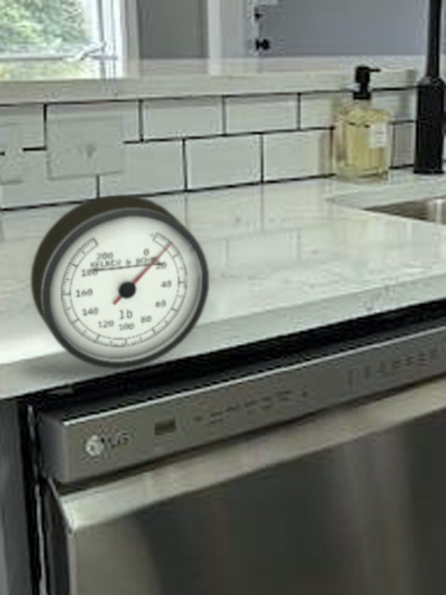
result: 10 lb
